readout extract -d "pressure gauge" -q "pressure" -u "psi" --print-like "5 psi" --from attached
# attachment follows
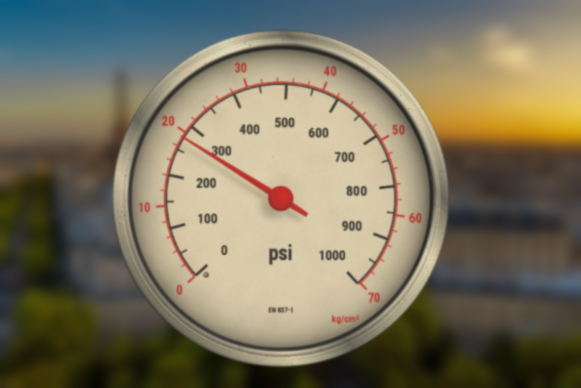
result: 275 psi
